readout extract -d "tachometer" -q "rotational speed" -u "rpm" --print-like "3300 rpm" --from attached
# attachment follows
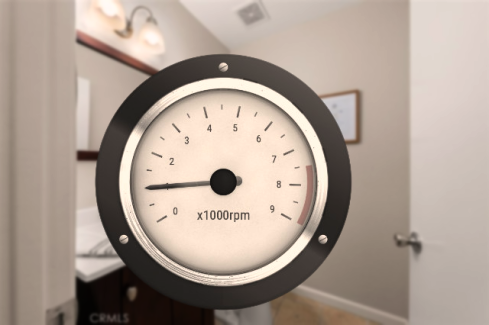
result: 1000 rpm
